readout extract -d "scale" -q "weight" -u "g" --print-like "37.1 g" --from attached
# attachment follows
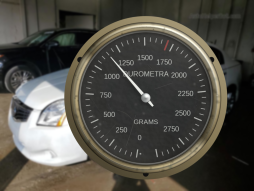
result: 1150 g
